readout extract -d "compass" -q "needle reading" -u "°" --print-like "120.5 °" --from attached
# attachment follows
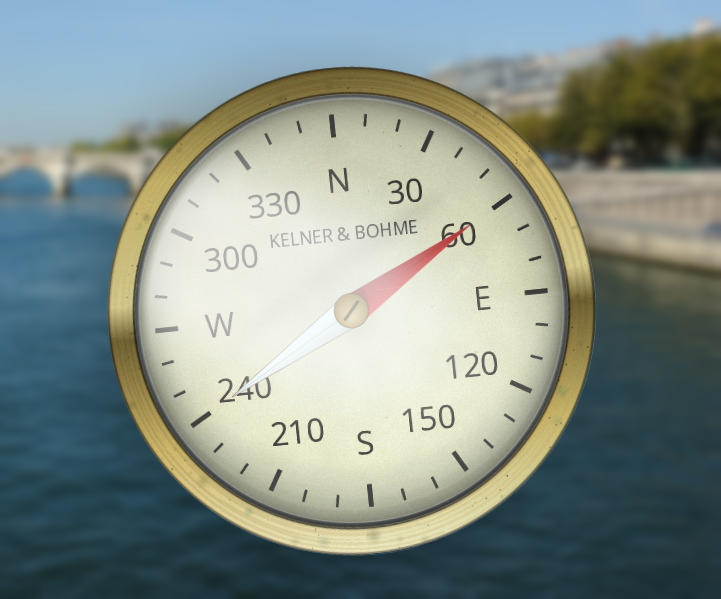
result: 60 °
